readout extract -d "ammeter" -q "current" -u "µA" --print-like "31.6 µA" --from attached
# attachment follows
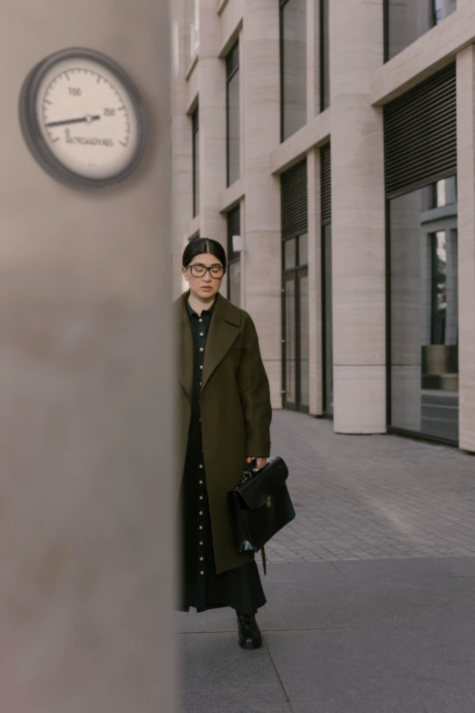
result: 20 µA
